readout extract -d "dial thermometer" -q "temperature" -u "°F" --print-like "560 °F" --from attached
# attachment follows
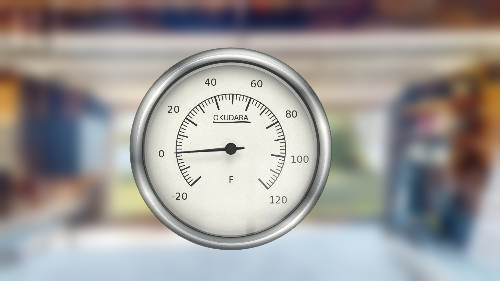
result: 0 °F
